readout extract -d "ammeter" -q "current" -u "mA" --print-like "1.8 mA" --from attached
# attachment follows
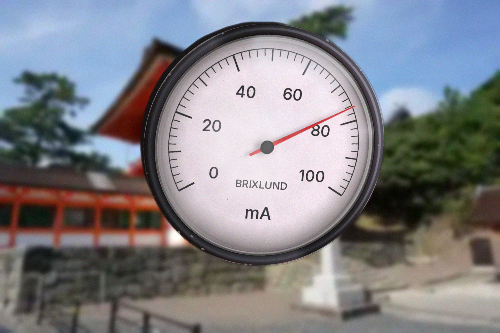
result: 76 mA
